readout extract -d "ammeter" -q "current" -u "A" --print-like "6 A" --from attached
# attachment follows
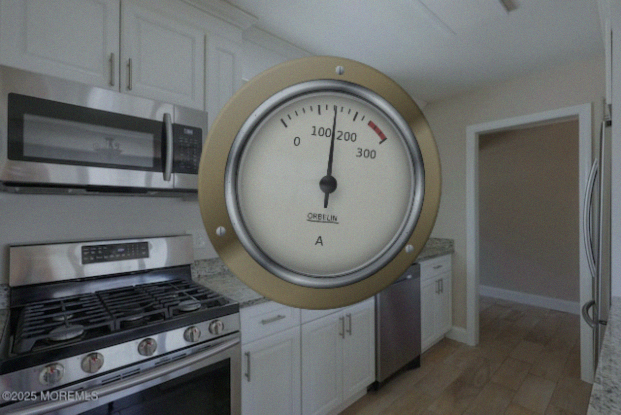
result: 140 A
